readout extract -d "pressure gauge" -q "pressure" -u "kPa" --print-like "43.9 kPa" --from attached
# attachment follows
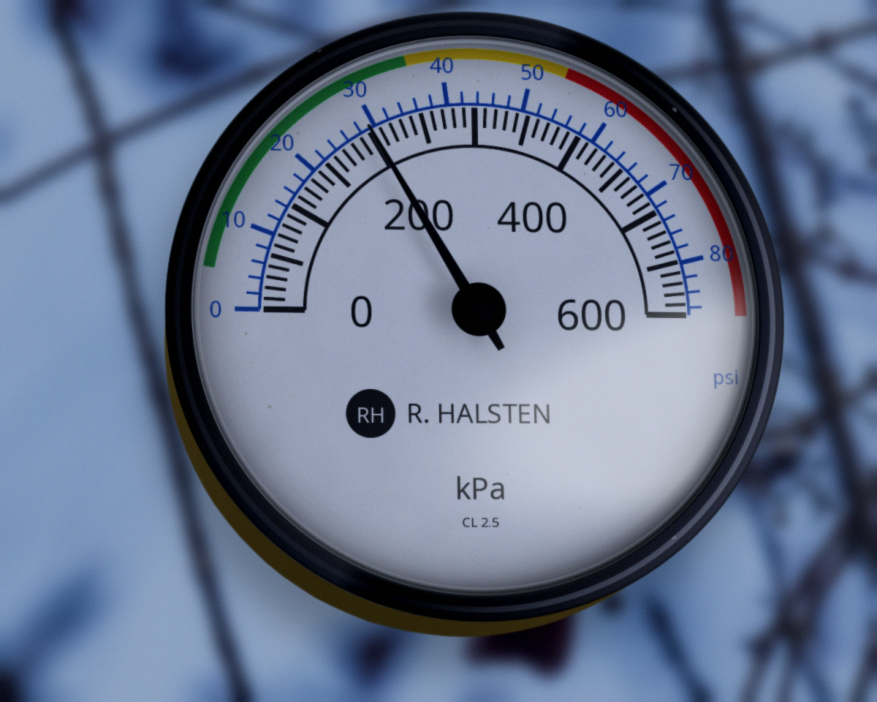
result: 200 kPa
